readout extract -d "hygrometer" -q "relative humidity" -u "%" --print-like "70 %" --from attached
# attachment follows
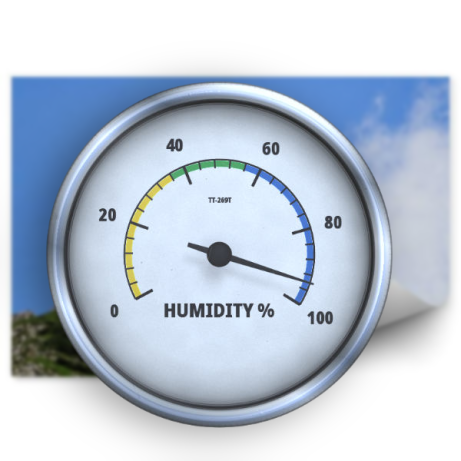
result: 94 %
